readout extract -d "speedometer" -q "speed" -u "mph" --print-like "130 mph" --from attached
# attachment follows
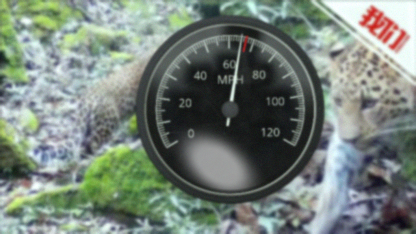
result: 65 mph
